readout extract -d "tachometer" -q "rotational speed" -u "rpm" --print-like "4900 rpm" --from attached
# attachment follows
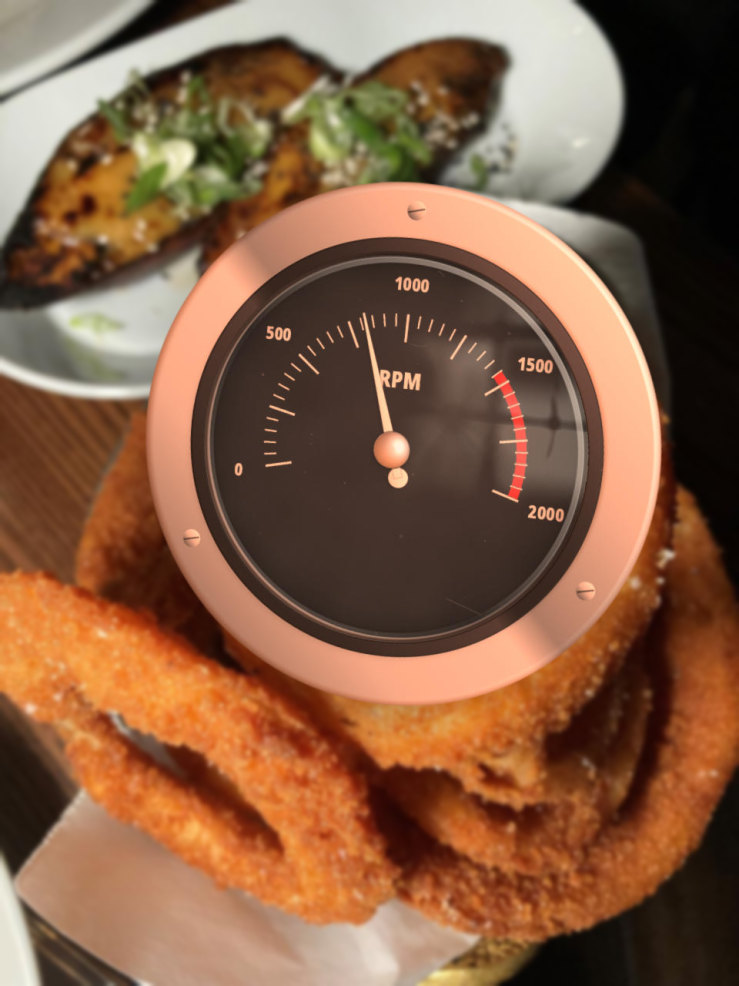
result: 825 rpm
